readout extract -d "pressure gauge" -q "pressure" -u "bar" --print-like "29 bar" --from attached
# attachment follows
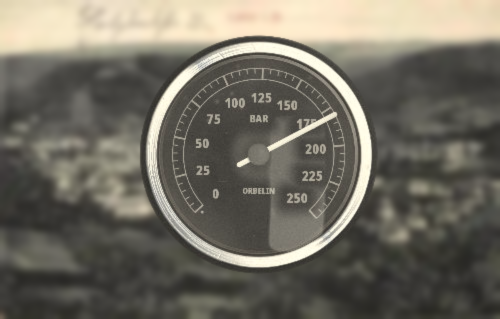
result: 180 bar
